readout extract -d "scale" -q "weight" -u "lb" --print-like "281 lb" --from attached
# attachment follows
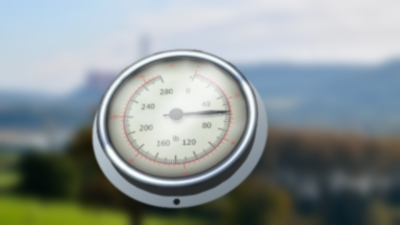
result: 60 lb
